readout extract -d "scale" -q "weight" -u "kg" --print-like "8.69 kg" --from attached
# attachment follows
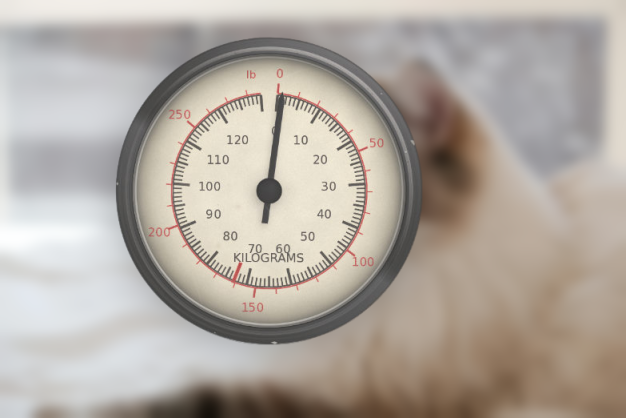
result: 1 kg
